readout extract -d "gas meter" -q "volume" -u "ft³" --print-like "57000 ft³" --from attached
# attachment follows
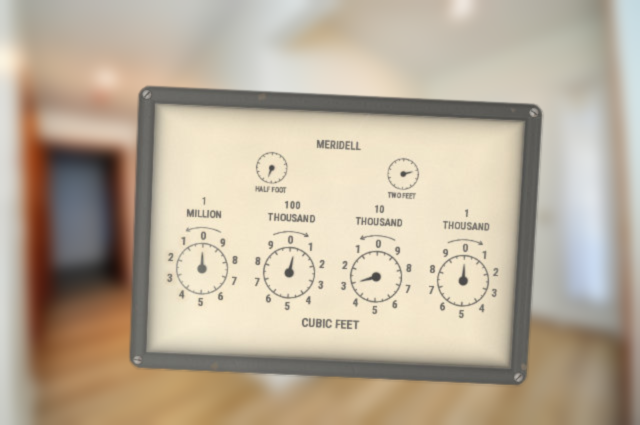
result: 3000 ft³
